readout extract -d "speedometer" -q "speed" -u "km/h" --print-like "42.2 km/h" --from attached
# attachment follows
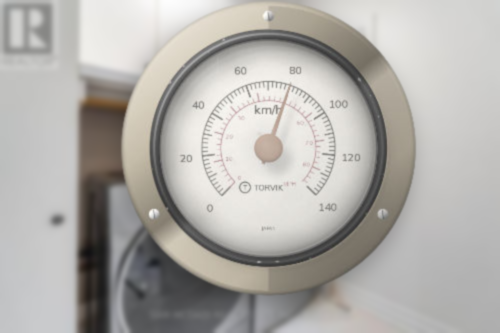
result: 80 km/h
